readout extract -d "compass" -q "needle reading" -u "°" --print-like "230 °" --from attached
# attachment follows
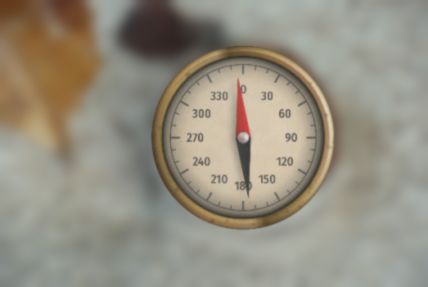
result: 355 °
